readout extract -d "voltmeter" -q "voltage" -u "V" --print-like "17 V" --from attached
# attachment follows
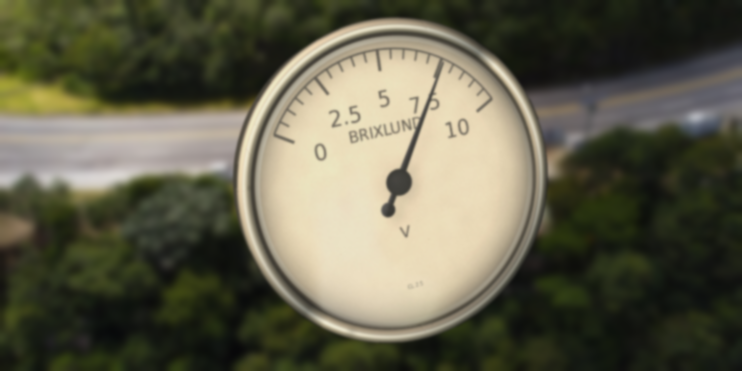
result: 7.5 V
